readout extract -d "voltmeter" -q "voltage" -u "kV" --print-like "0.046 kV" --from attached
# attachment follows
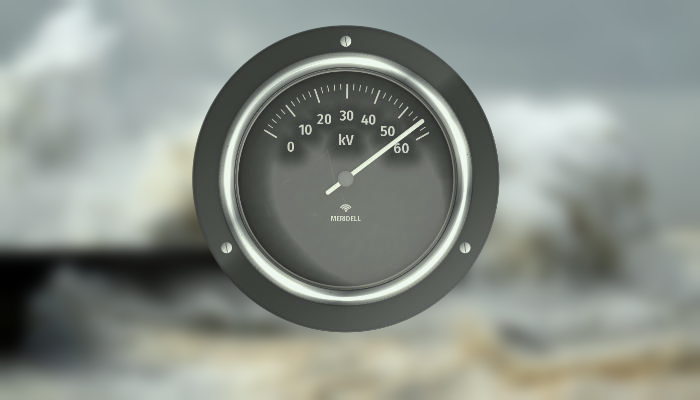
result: 56 kV
